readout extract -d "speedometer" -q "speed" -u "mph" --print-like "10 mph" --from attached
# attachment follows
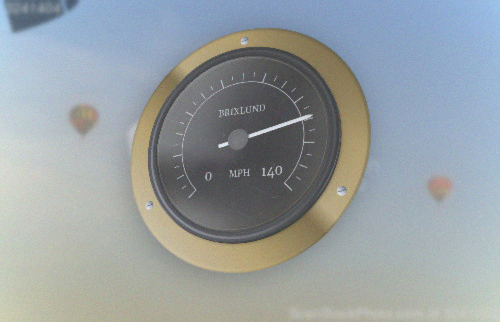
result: 110 mph
